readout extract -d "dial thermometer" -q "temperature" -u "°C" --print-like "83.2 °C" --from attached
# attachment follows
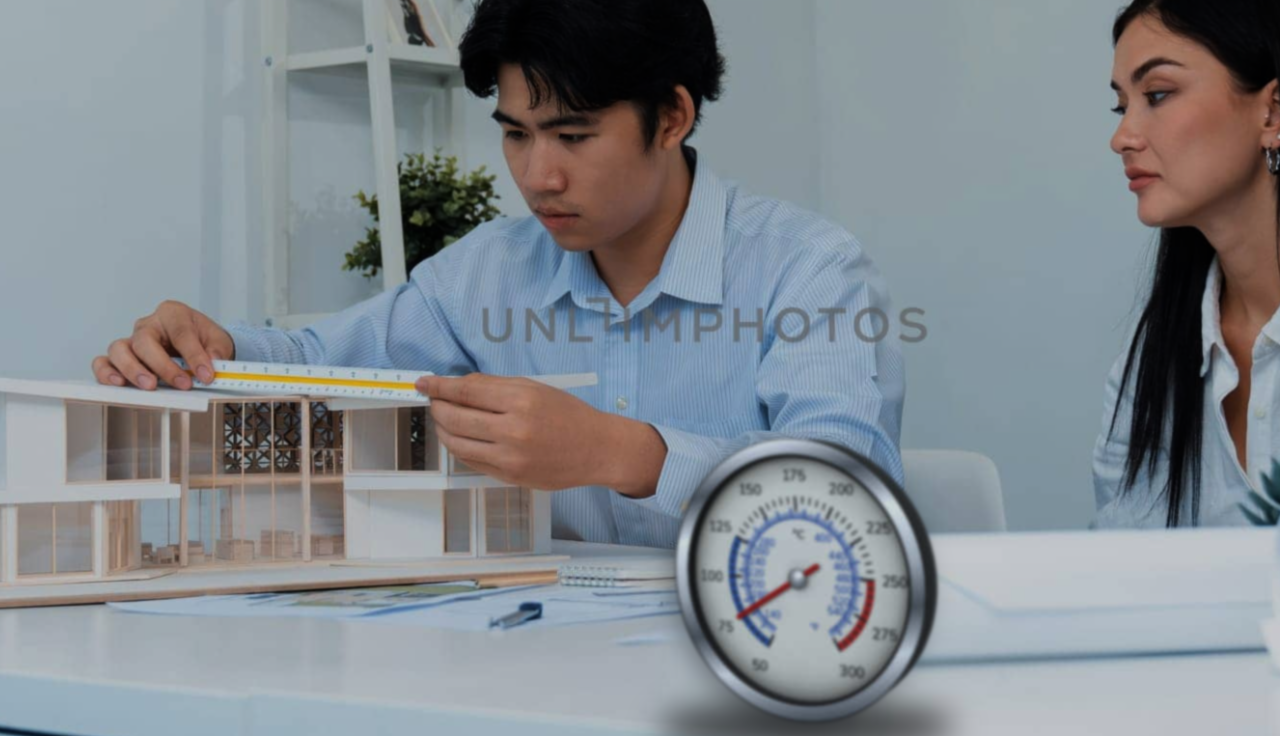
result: 75 °C
